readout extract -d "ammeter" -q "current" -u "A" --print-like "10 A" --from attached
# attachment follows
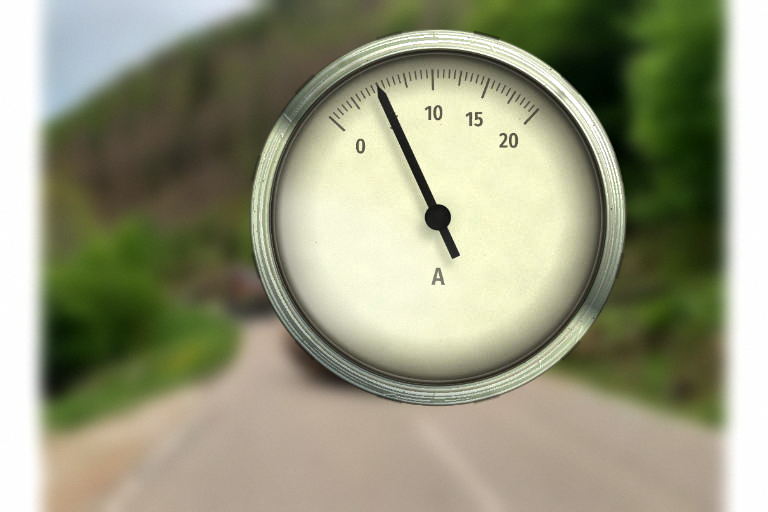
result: 5 A
